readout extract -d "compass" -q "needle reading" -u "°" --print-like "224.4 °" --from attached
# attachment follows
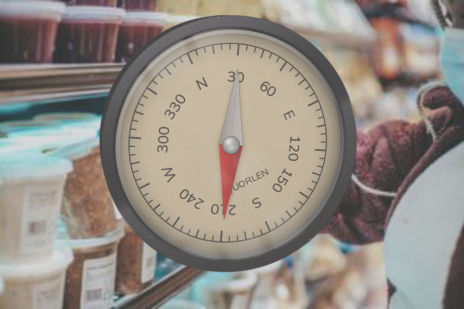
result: 210 °
